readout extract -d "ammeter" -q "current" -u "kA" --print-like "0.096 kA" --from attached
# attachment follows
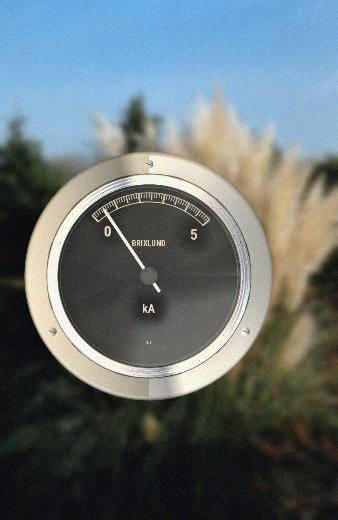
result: 0.5 kA
